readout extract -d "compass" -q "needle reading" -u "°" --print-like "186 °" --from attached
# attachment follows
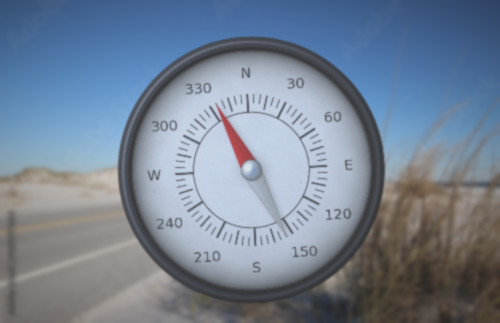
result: 335 °
